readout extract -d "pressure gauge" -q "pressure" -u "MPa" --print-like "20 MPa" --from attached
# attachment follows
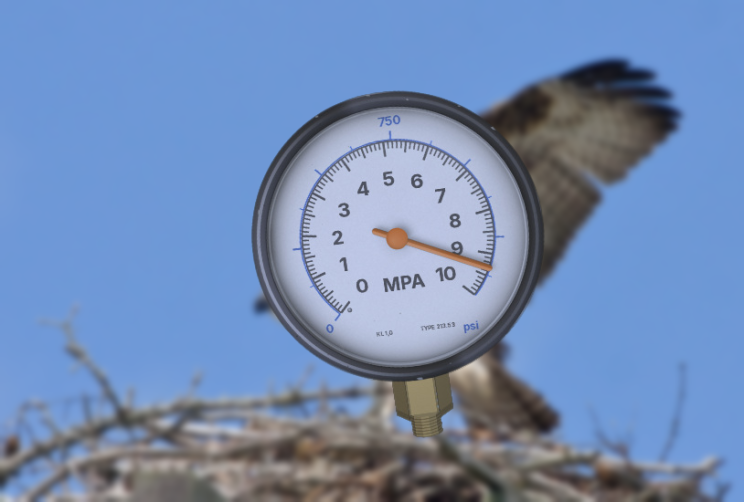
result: 9.3 MPa
